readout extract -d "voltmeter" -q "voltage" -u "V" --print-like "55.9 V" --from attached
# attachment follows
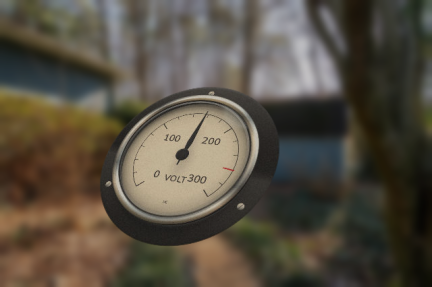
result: 160 V
